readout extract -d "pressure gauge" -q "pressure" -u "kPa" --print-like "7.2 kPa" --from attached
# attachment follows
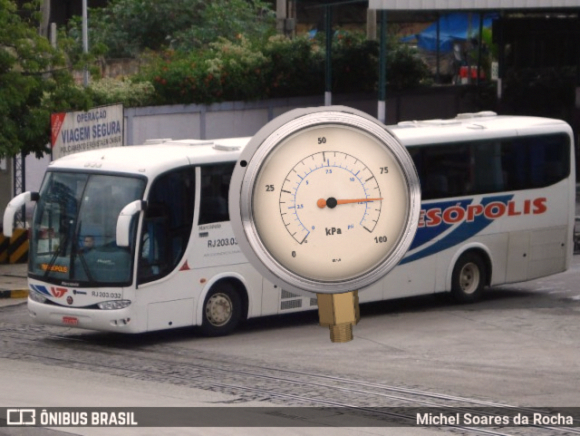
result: 85 kPa
